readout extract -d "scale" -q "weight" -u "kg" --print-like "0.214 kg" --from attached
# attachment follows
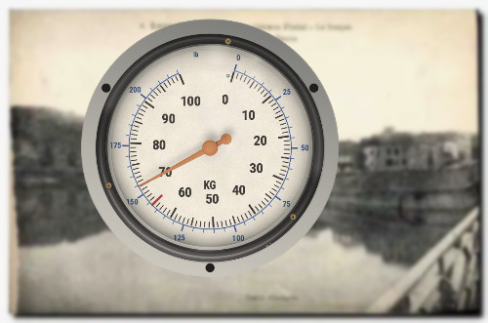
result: 70 kg
